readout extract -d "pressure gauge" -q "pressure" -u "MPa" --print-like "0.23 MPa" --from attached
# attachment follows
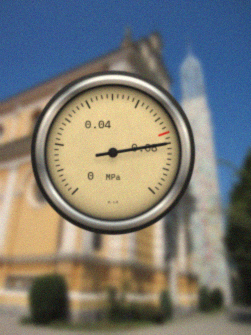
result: 0.08 MPa
